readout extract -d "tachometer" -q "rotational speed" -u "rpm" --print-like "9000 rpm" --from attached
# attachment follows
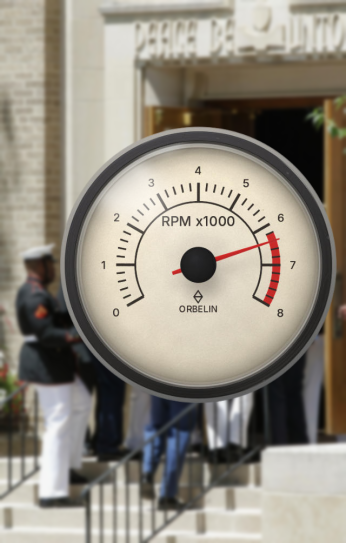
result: 6400 rpm
